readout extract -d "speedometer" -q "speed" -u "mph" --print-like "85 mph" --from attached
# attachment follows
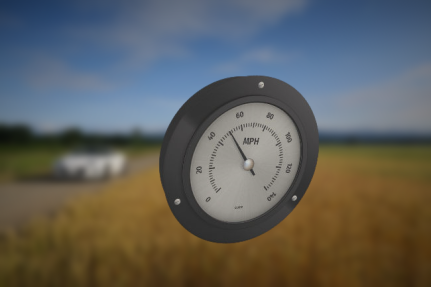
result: 50 mph
